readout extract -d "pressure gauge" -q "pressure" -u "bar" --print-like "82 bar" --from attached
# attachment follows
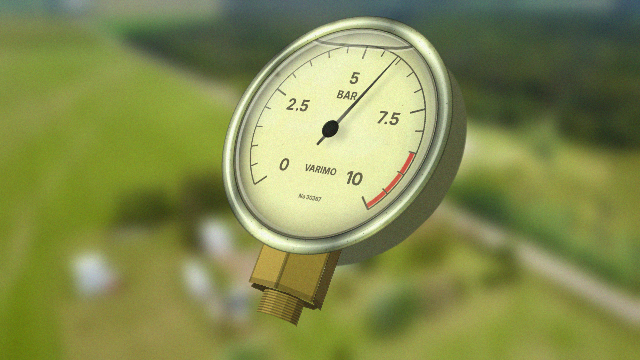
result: 6 bar
